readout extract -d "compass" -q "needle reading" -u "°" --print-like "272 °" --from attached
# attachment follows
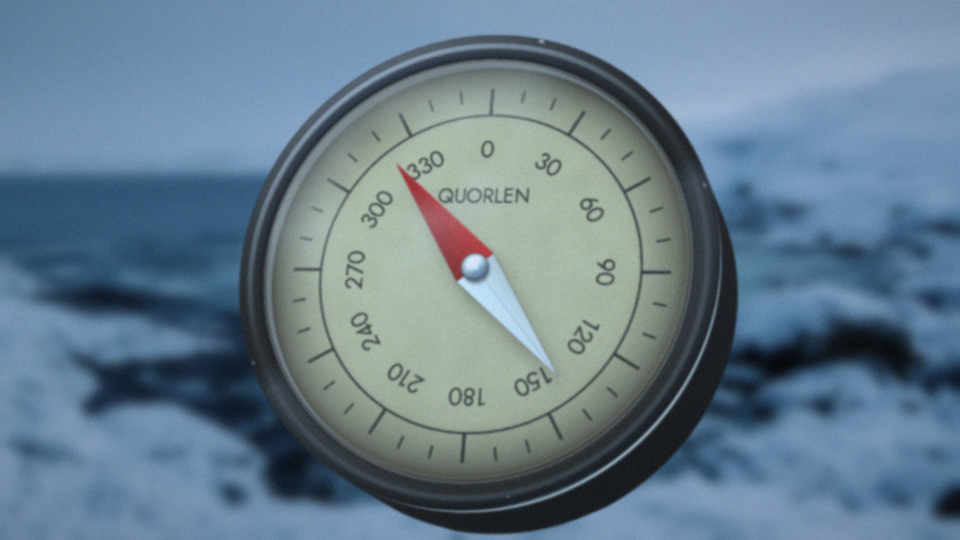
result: 320 °
